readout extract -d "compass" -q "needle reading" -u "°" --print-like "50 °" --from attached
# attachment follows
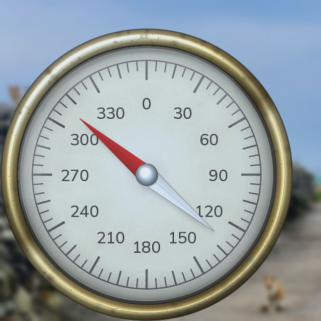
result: 310 °
